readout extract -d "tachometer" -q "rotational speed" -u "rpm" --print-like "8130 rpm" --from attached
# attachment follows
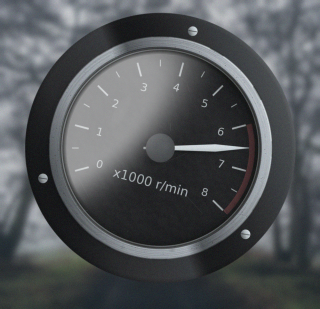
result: 6500 rpm
